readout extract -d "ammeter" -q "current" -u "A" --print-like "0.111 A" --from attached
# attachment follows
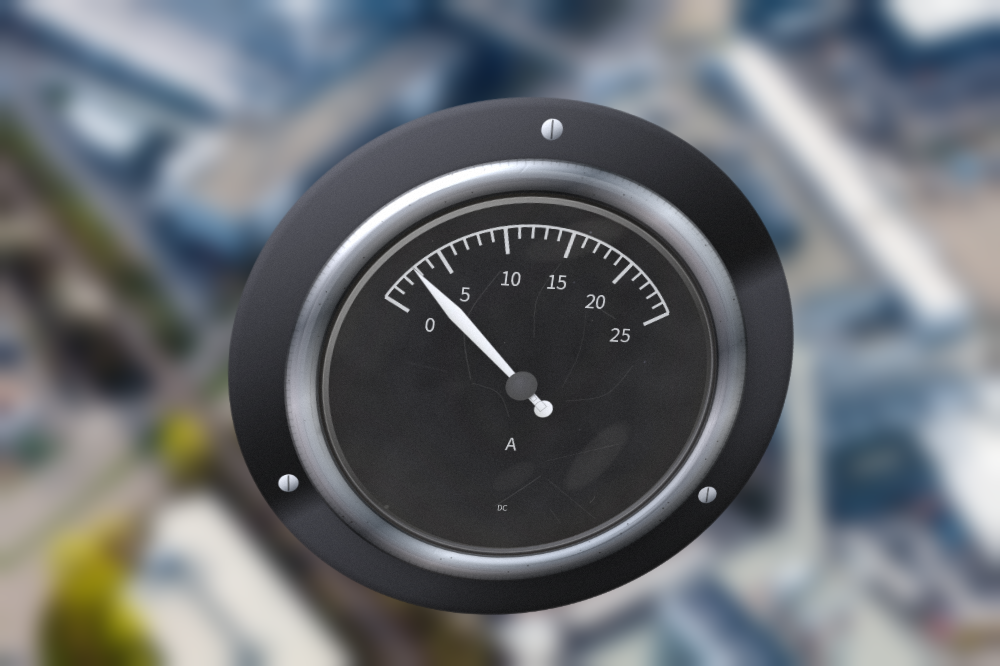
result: 3 A
